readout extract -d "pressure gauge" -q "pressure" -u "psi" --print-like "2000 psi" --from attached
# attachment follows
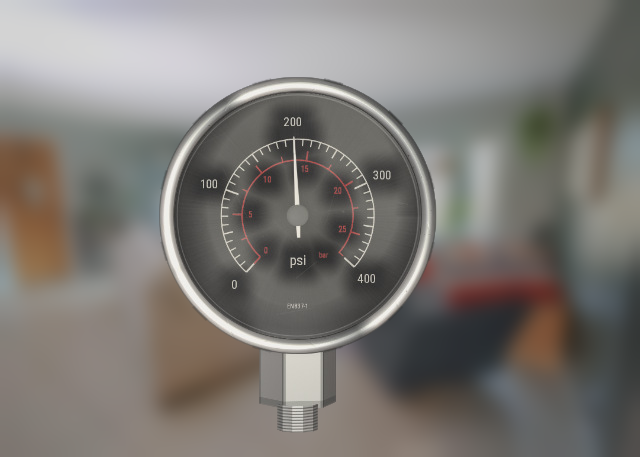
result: 200 psi
